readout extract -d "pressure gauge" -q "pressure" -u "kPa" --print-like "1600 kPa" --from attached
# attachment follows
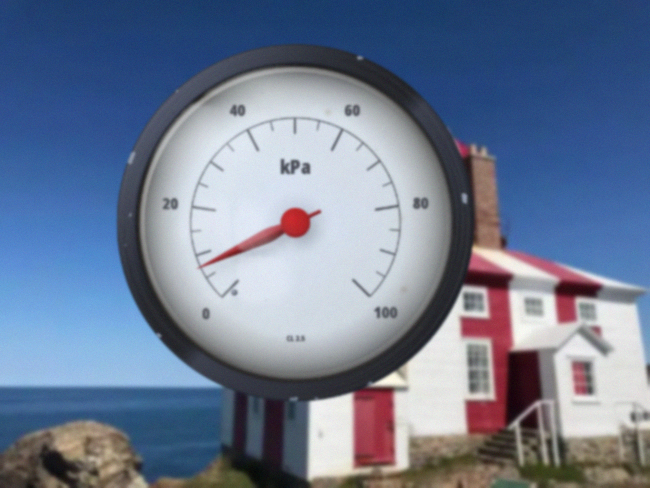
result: 7.5 kPa
